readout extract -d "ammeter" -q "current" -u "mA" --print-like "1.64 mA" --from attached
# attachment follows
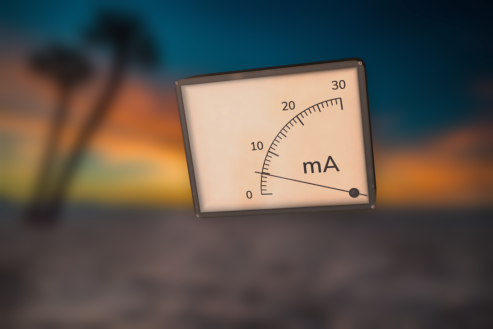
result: 5 mA
